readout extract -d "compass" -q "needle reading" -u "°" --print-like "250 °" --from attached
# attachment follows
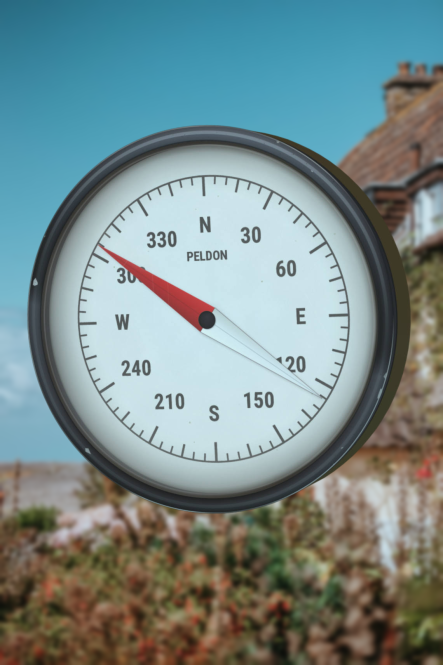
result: 305 °
